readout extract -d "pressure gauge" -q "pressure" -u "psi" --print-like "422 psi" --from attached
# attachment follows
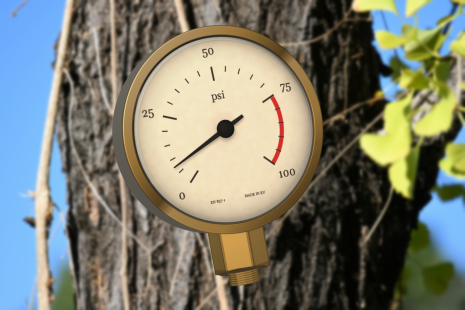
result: 7.5 psi
